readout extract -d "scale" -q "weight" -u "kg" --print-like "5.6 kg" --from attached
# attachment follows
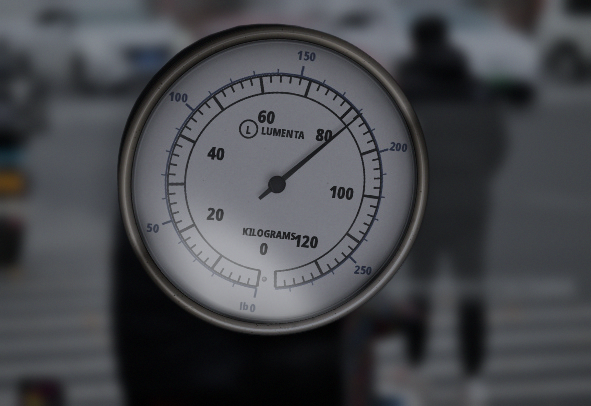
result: 82 kg
